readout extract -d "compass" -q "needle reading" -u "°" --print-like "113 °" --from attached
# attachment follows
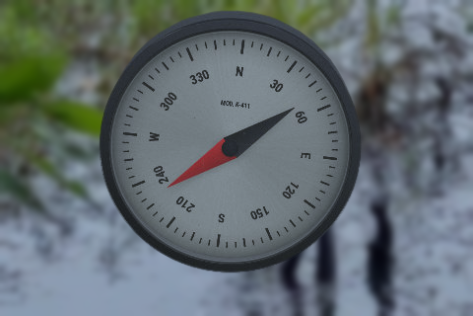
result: 230 °
